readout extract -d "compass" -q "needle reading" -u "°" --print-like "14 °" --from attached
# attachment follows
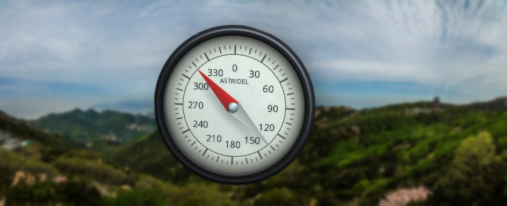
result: 315 °
